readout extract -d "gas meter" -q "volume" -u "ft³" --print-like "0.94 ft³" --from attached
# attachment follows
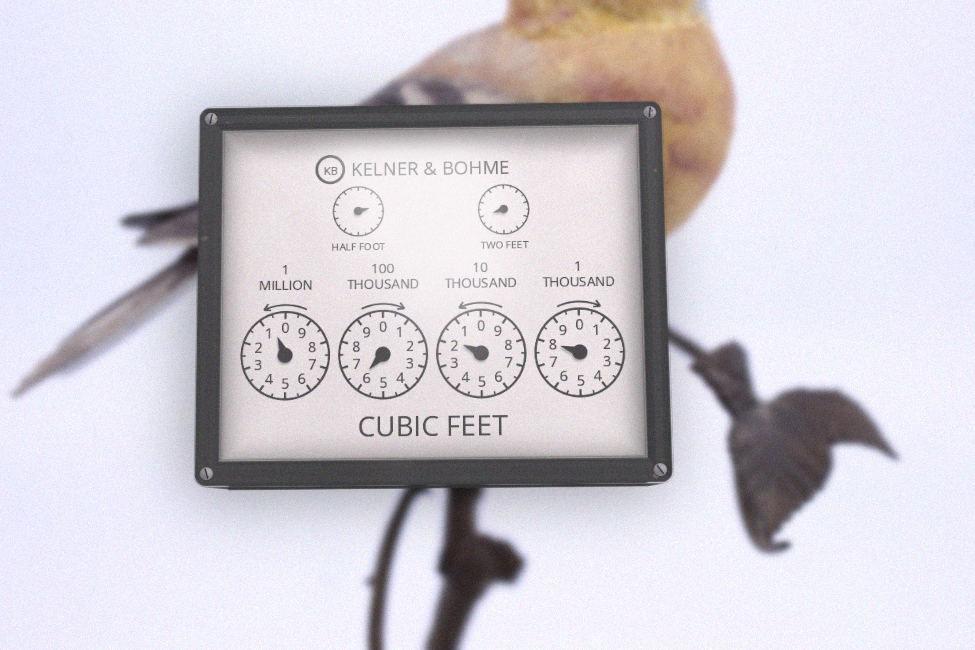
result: 61800 ft³
